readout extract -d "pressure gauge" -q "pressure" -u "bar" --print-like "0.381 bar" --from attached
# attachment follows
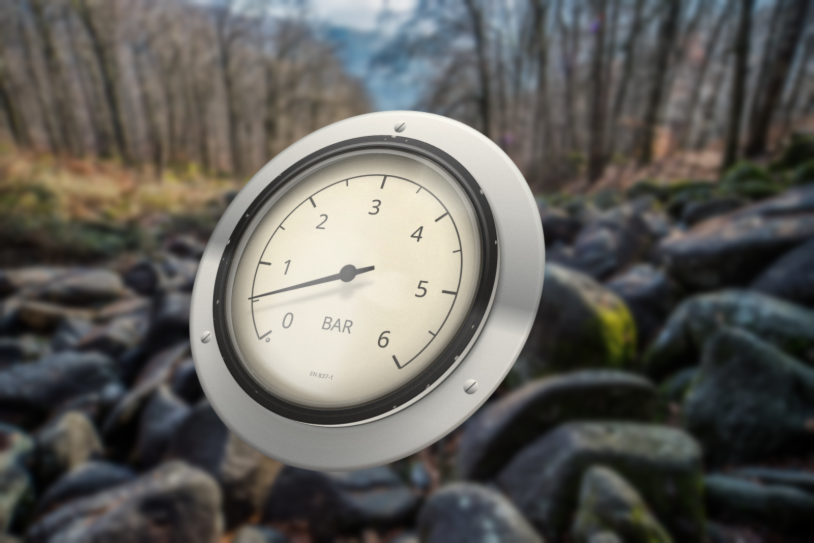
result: 0.5 bar
